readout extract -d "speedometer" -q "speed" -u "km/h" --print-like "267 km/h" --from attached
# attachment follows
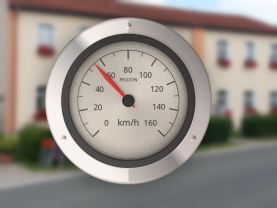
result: 55 km/h
